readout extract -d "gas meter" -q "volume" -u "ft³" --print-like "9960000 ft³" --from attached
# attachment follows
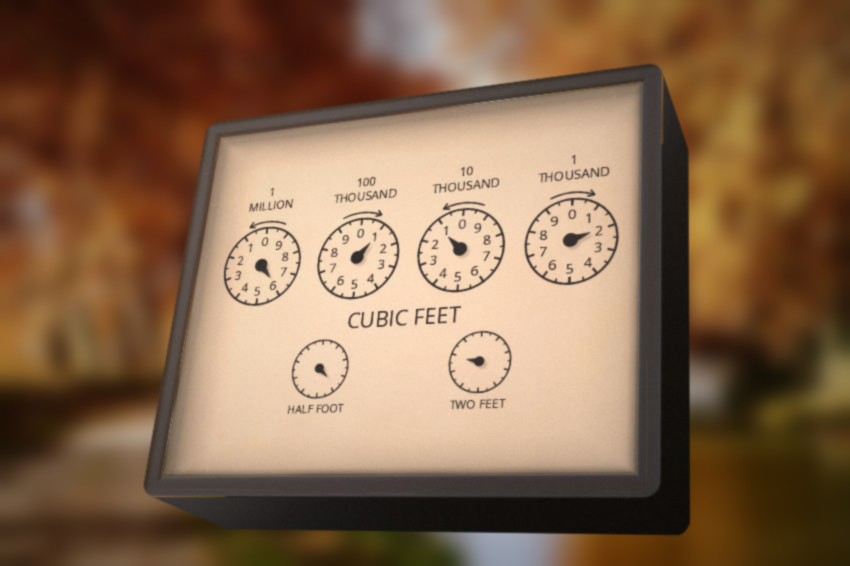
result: 611200 ft³
